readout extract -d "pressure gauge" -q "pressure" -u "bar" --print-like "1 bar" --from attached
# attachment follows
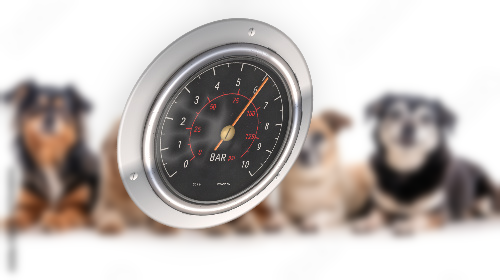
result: 6 bar
